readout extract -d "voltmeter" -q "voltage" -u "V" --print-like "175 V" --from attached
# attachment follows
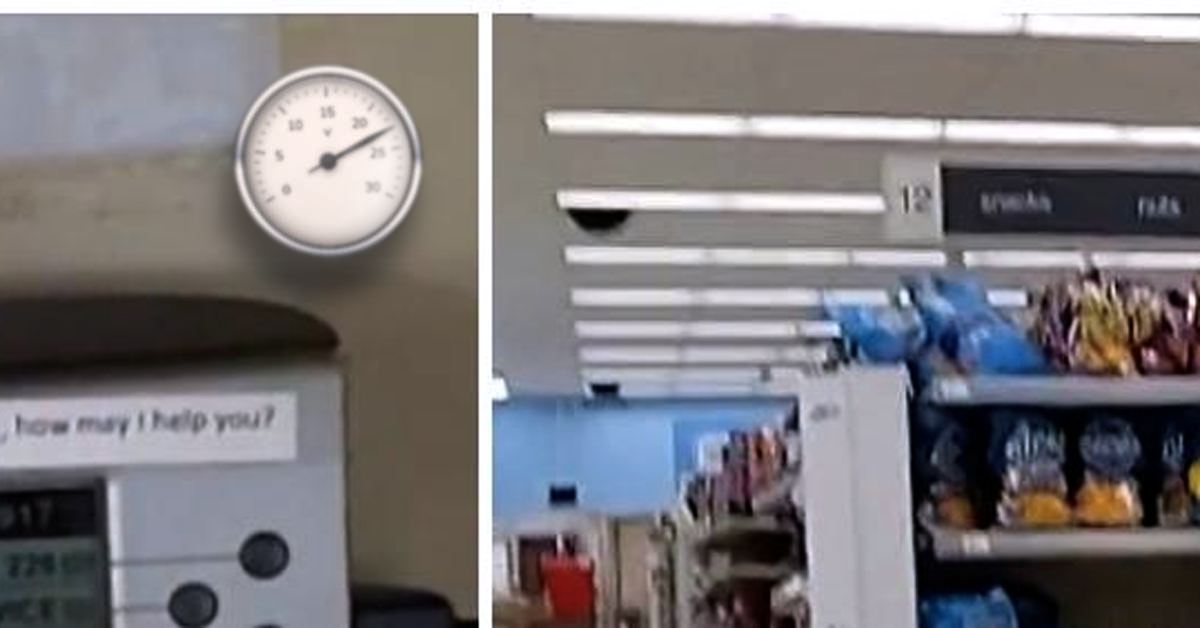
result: 23 V
